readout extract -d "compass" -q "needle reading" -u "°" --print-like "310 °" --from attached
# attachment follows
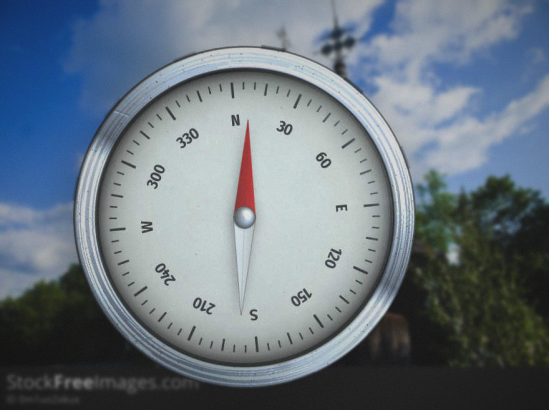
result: 7.5 °
